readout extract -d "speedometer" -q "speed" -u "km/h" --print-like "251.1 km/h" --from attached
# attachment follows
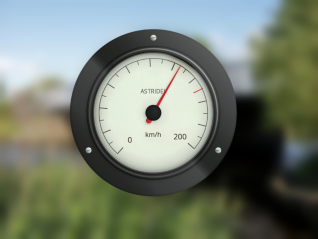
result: 125 km/h
